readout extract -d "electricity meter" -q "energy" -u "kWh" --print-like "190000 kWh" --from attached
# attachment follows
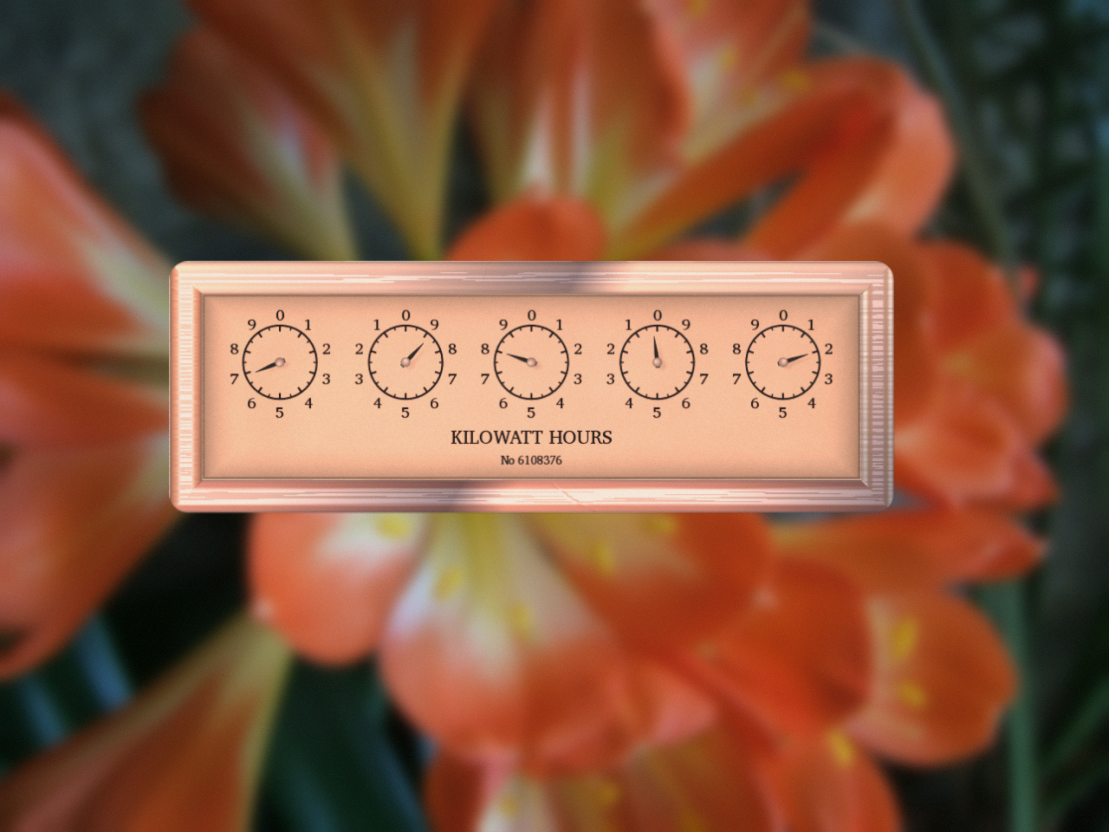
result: 68802 kWh
